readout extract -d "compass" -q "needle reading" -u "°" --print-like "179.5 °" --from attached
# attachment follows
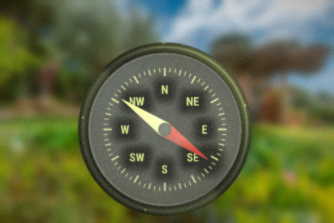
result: 125 °
